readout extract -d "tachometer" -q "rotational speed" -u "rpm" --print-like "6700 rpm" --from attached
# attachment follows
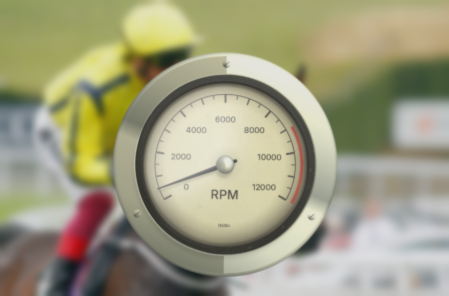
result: 500 rpm
